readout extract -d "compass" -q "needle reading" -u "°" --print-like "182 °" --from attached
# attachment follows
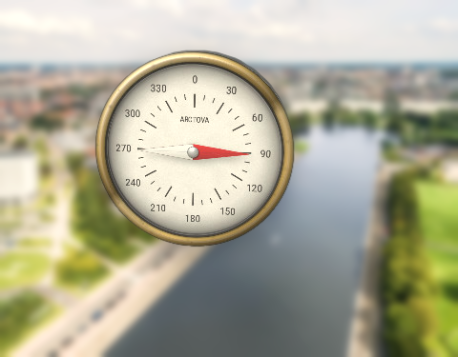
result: 90 °
